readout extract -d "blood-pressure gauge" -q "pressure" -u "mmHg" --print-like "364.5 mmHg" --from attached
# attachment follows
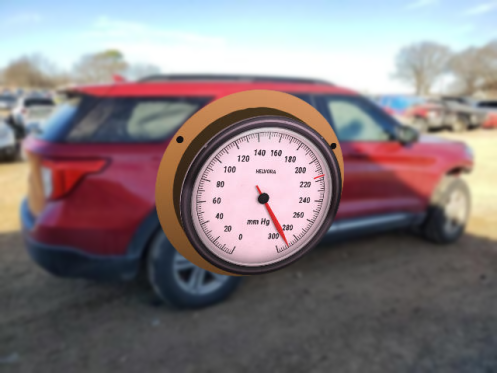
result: 290 mmHg
